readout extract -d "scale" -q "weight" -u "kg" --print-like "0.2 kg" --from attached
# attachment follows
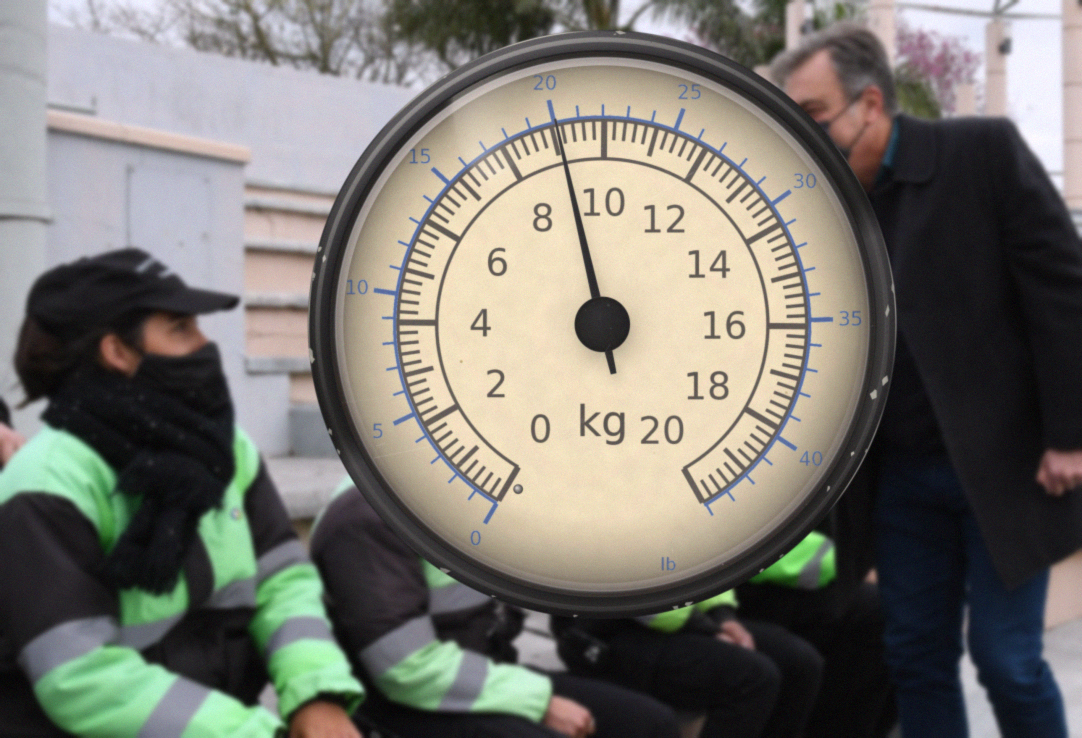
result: 9.1 kg
